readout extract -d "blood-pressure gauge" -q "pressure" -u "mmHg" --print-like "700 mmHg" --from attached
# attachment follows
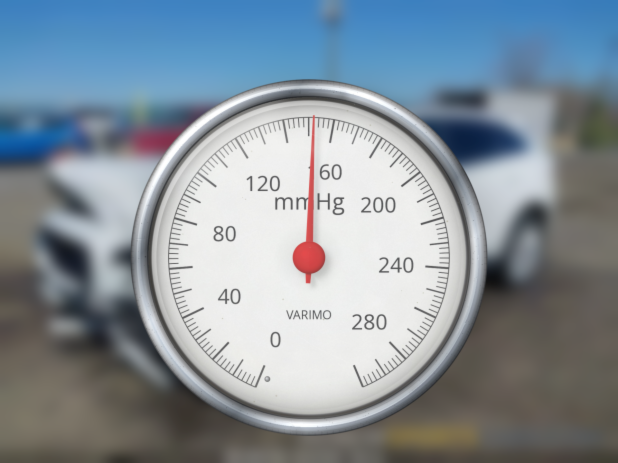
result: 152 mmHg
